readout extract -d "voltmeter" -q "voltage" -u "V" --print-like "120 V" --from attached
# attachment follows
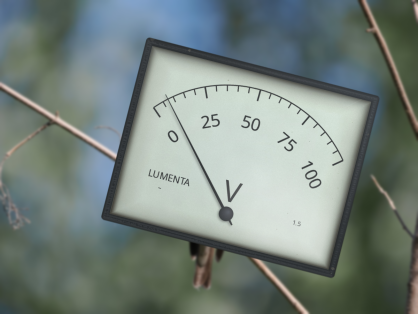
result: 7.5 V
